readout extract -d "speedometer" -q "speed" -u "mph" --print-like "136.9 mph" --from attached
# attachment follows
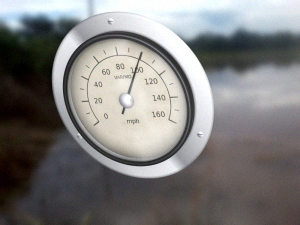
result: 100 mph
